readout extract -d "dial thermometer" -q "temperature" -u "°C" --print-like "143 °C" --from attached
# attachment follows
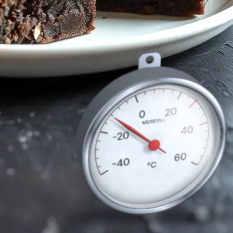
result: -12 °C
